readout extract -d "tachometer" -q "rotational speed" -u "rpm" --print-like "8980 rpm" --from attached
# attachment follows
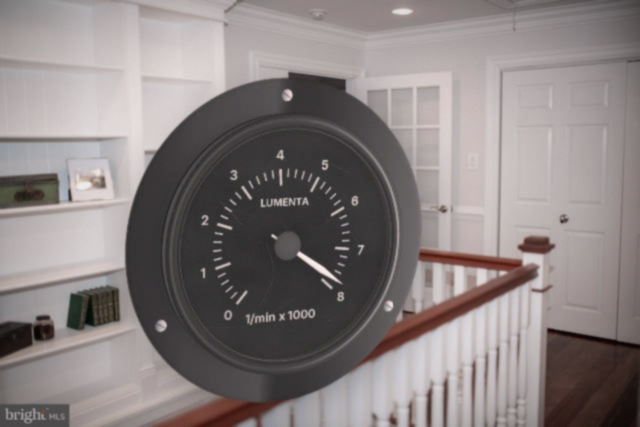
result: 7800 rpm
